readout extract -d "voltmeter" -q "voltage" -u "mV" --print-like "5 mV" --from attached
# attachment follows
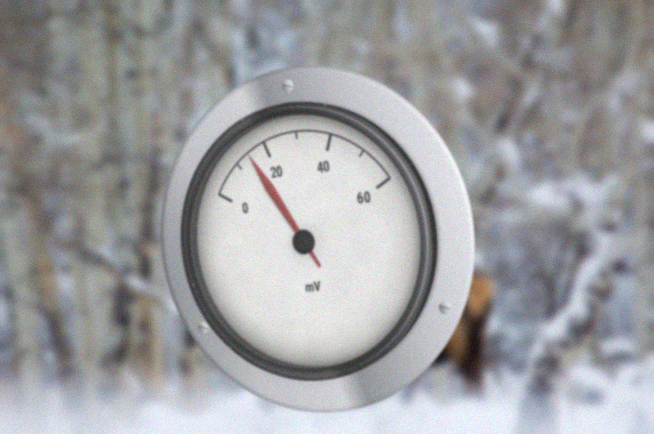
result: 15 mV
